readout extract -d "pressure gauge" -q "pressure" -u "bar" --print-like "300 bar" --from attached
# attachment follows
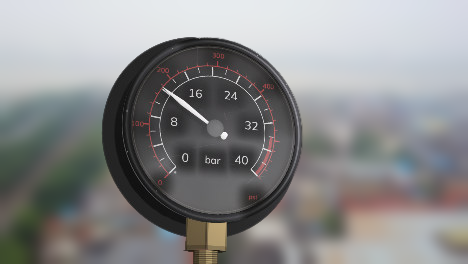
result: 12 bar
